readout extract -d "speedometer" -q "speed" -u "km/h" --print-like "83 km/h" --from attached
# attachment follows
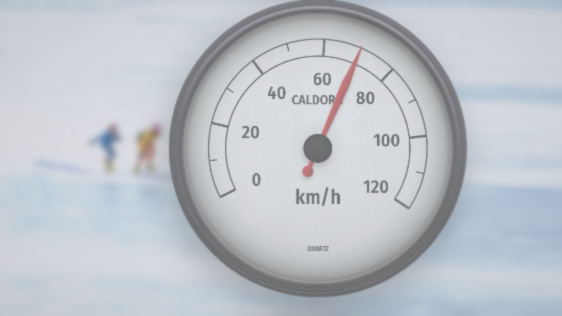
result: 70 km/h
